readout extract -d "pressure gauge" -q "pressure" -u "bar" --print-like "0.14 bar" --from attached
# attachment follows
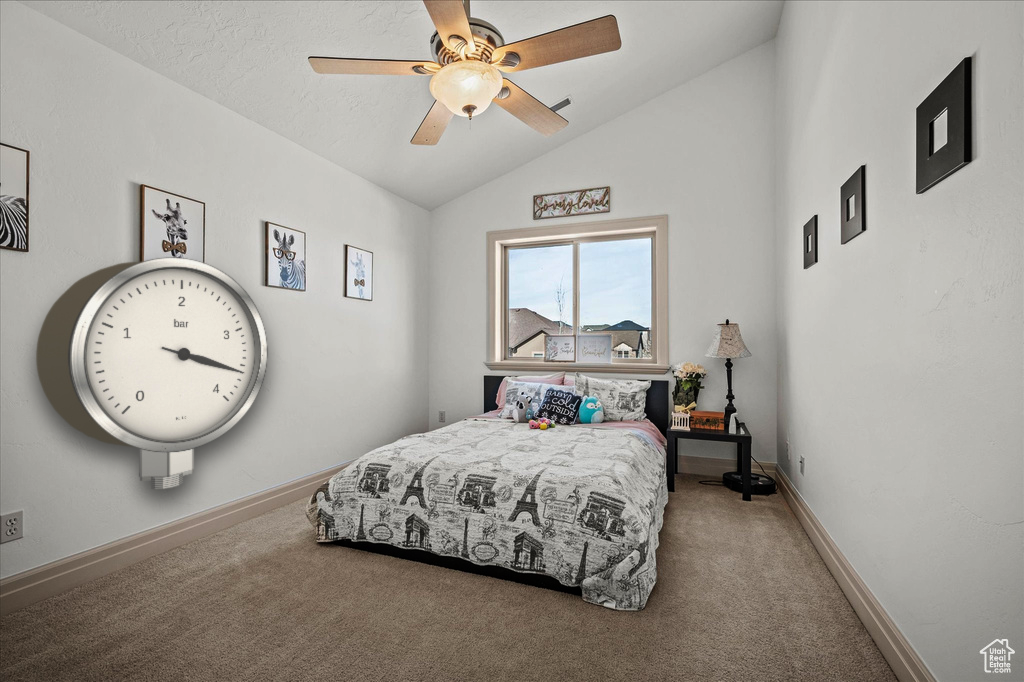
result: 3.6 bar
